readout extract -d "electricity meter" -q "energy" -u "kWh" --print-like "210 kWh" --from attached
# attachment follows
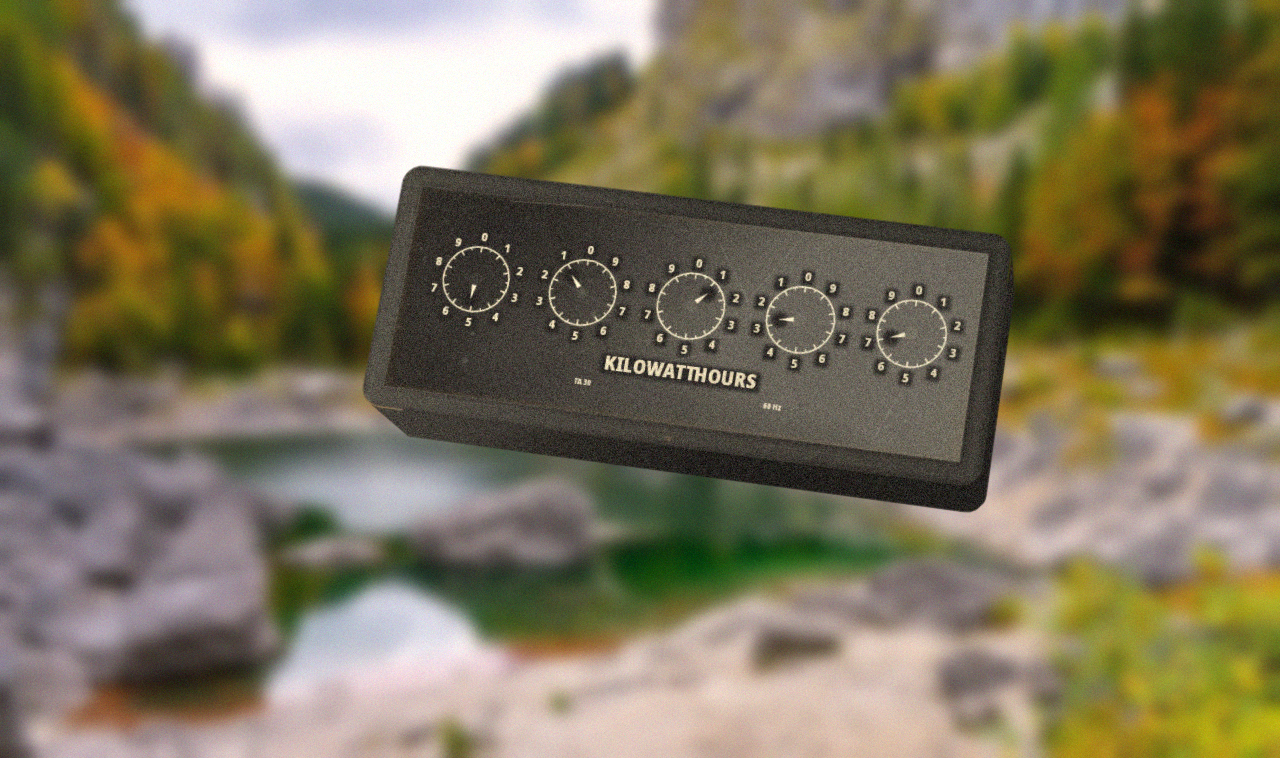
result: 51127 kWh
